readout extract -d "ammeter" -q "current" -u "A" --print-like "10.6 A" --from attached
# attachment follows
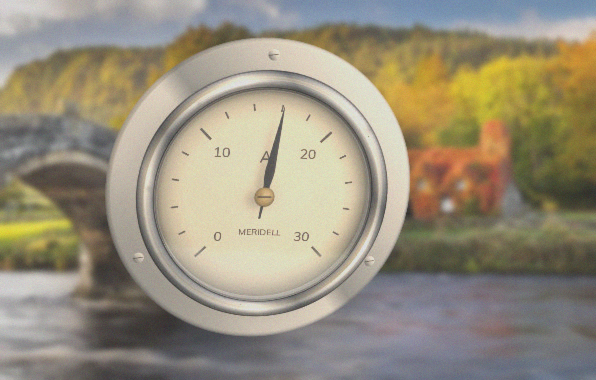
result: 16 A
